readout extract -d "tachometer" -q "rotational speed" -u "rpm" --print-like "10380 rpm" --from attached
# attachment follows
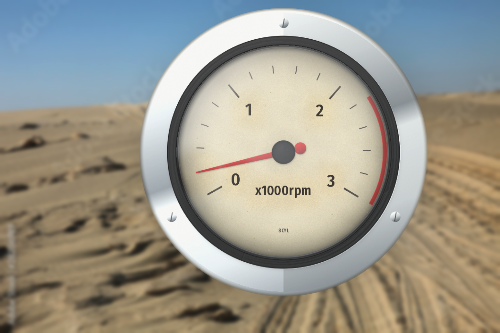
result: 200 rpm
